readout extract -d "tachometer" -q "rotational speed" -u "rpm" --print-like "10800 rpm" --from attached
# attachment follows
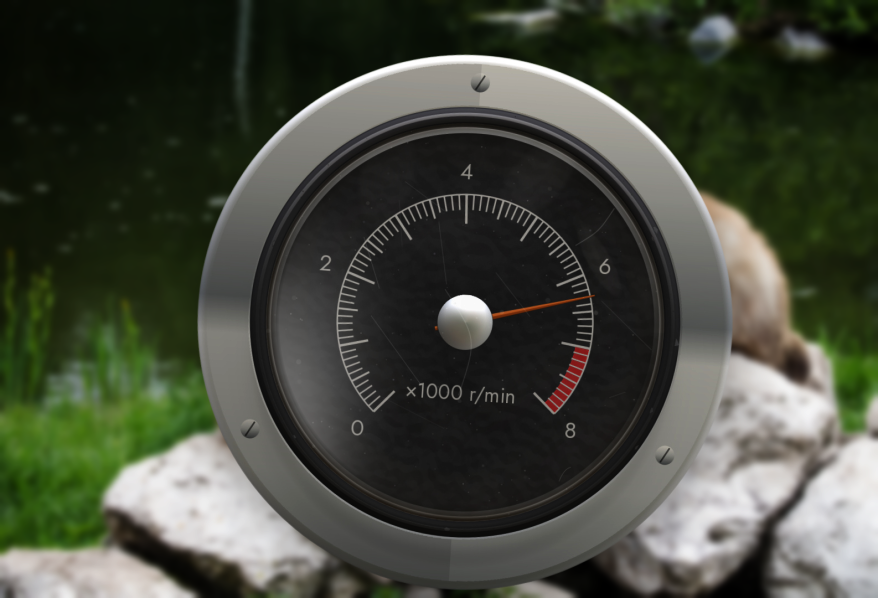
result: 6300 rpm
